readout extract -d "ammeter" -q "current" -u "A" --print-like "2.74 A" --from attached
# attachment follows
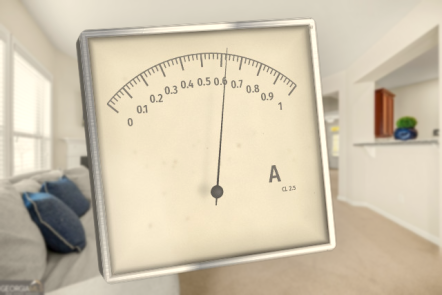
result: 0.62 A
